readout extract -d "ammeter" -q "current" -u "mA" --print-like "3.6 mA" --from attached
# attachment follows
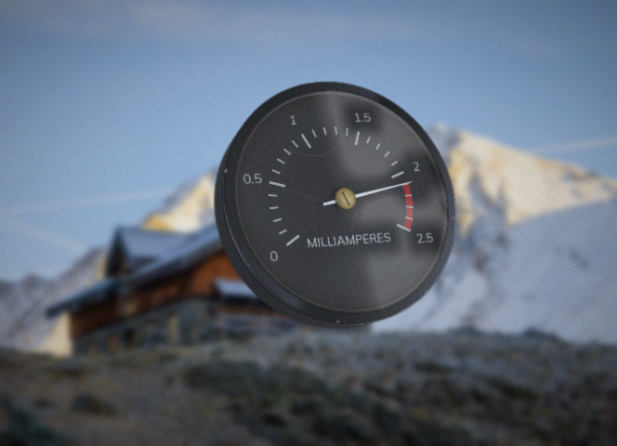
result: 2.1 mA
